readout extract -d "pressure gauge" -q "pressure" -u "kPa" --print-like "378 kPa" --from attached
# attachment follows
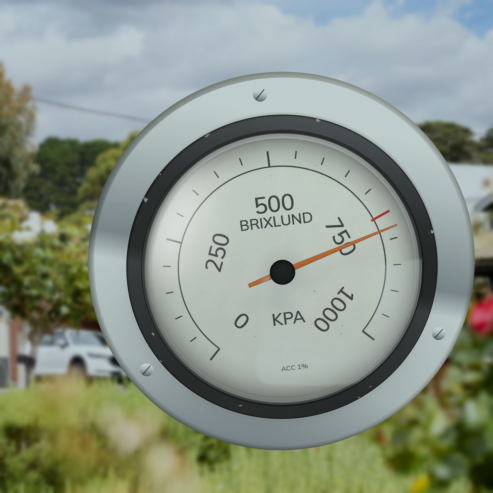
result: 775 kPa
